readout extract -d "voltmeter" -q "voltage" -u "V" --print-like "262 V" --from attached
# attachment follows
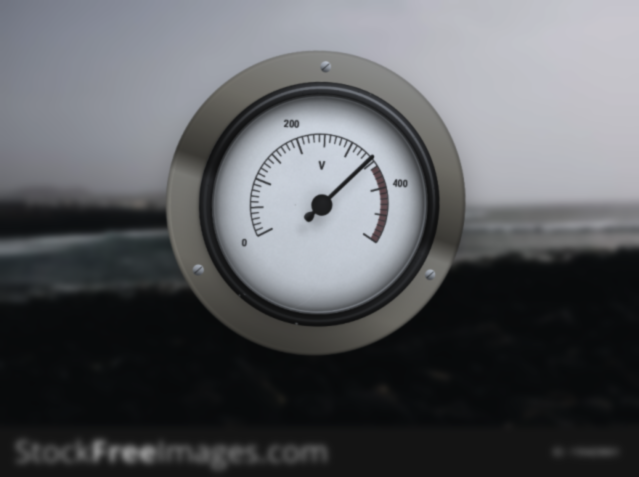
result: 340 V
